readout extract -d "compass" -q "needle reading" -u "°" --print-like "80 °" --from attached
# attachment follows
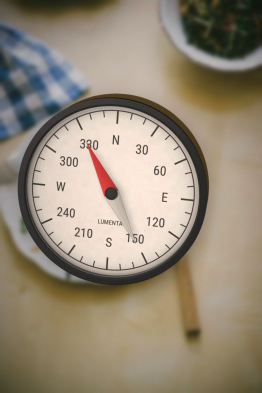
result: 330 °
